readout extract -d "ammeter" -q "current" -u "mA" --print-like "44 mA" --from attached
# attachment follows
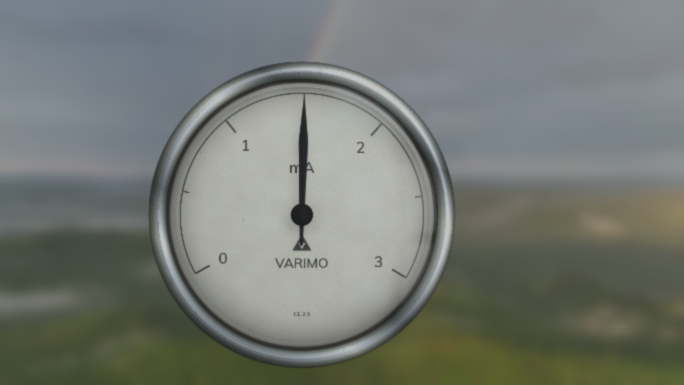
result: 1.5 mA
